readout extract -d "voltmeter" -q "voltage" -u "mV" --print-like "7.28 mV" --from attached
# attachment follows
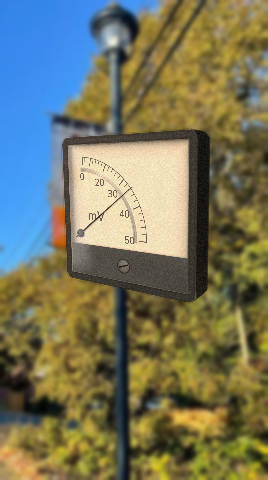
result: 34 mV
